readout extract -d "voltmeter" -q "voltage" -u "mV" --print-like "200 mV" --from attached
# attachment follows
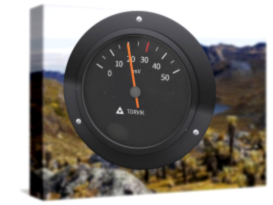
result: 20 mV
